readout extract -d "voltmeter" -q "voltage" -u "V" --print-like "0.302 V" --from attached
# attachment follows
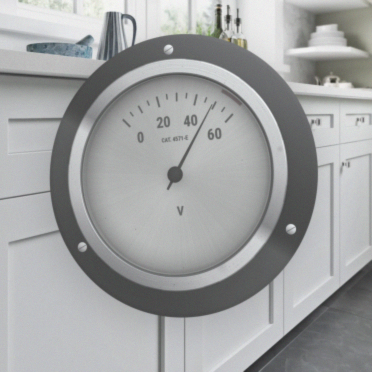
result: 50 V
